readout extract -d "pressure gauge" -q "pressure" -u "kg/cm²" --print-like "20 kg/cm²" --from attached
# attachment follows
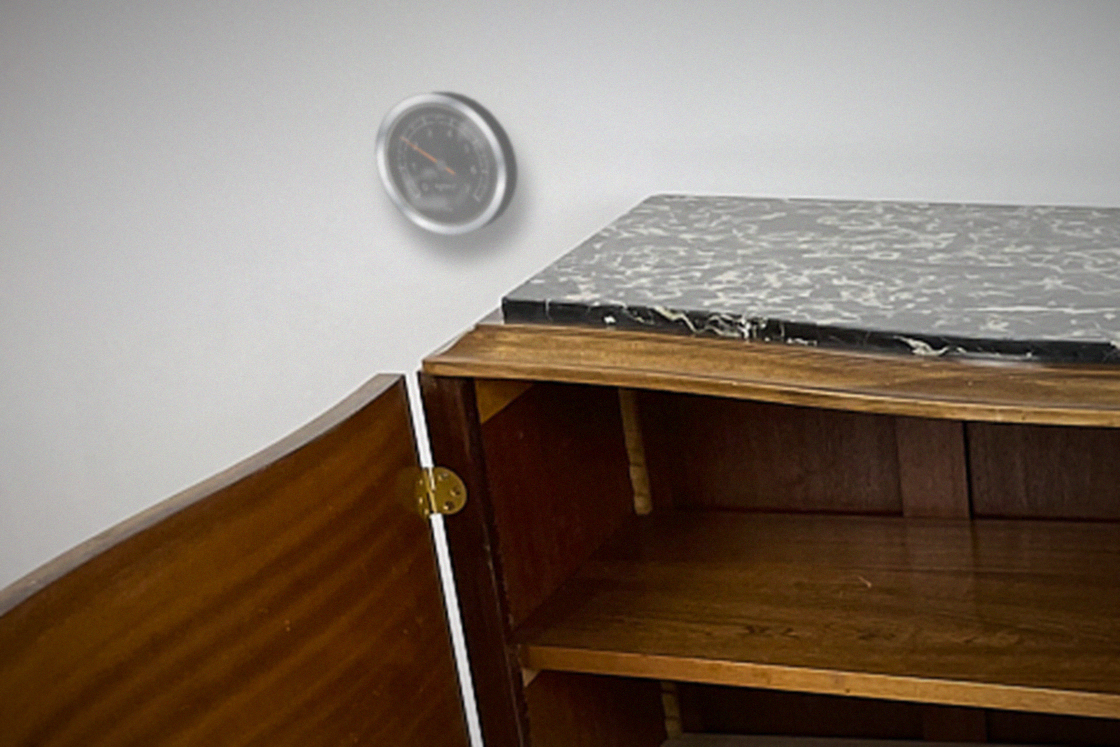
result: 2 kg/cm²
